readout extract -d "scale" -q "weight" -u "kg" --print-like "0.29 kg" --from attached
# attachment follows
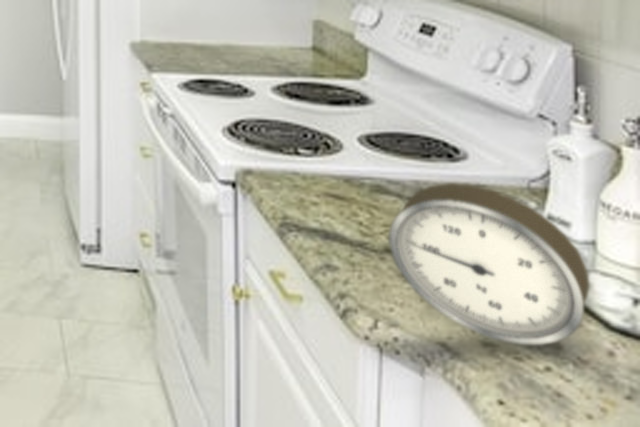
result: 100 kg
